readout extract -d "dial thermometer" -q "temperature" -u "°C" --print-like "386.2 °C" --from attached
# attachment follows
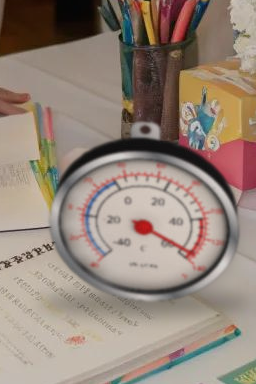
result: 56 °C
